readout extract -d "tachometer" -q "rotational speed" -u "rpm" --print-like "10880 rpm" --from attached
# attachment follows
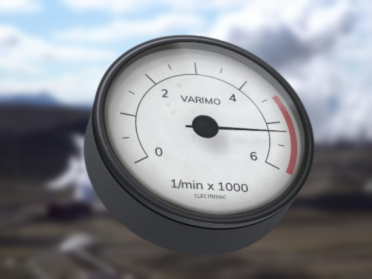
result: 5250 rpm
